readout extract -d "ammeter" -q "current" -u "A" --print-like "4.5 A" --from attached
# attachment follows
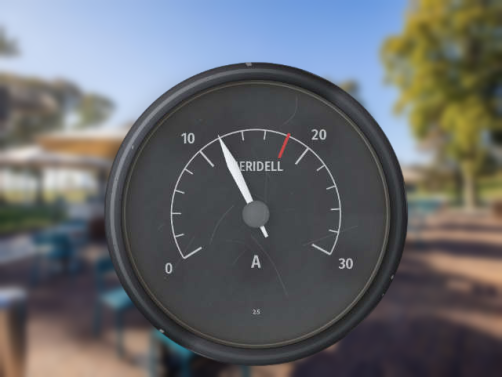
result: 12 A
